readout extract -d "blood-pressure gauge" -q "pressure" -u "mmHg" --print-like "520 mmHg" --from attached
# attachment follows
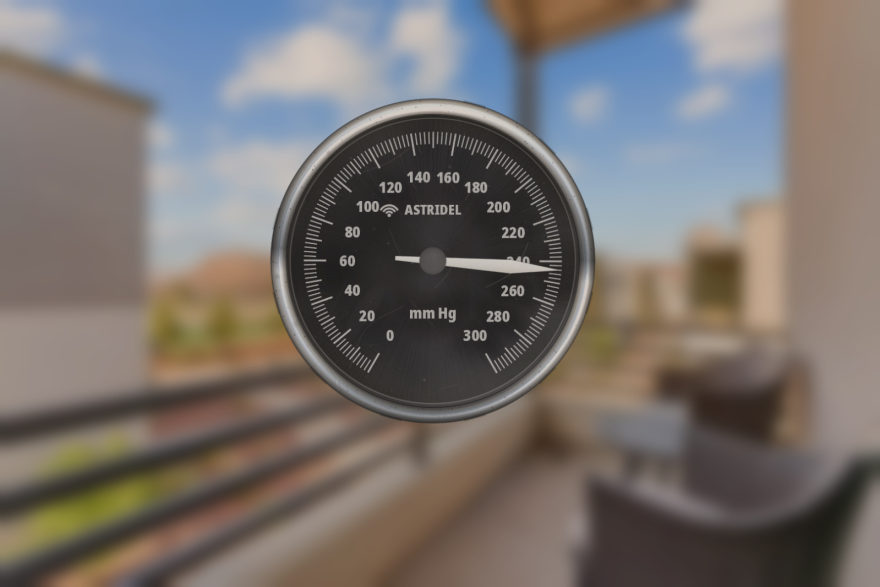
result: 244 mmHg
